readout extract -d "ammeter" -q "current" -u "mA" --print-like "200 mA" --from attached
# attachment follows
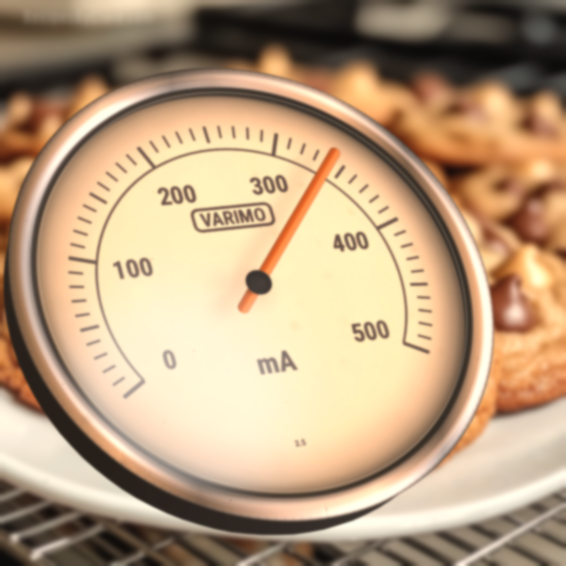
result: 340 mA
